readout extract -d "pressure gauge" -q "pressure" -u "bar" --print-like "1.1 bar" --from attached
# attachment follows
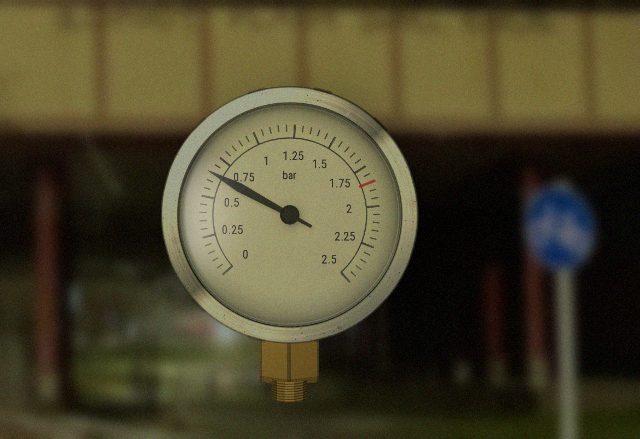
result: 0.65 bar
